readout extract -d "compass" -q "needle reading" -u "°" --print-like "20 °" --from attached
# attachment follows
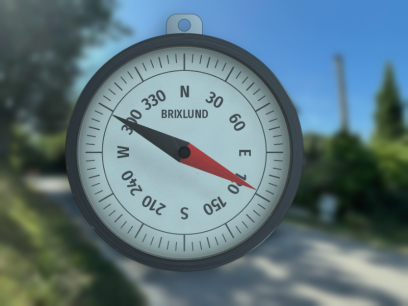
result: 117.5 °
